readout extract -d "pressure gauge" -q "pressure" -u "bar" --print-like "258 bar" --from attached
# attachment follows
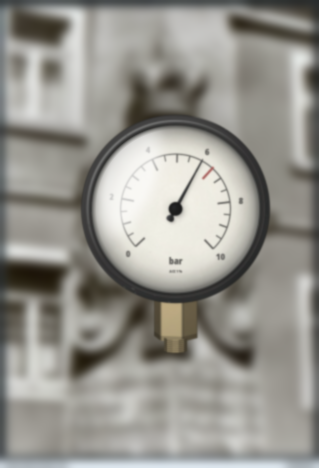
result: 6 bar
